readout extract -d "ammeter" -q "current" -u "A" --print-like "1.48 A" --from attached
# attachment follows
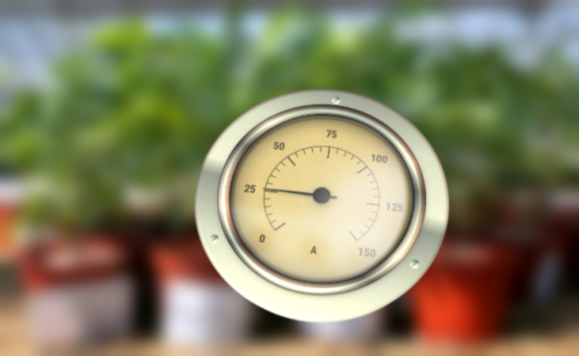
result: 25 A
